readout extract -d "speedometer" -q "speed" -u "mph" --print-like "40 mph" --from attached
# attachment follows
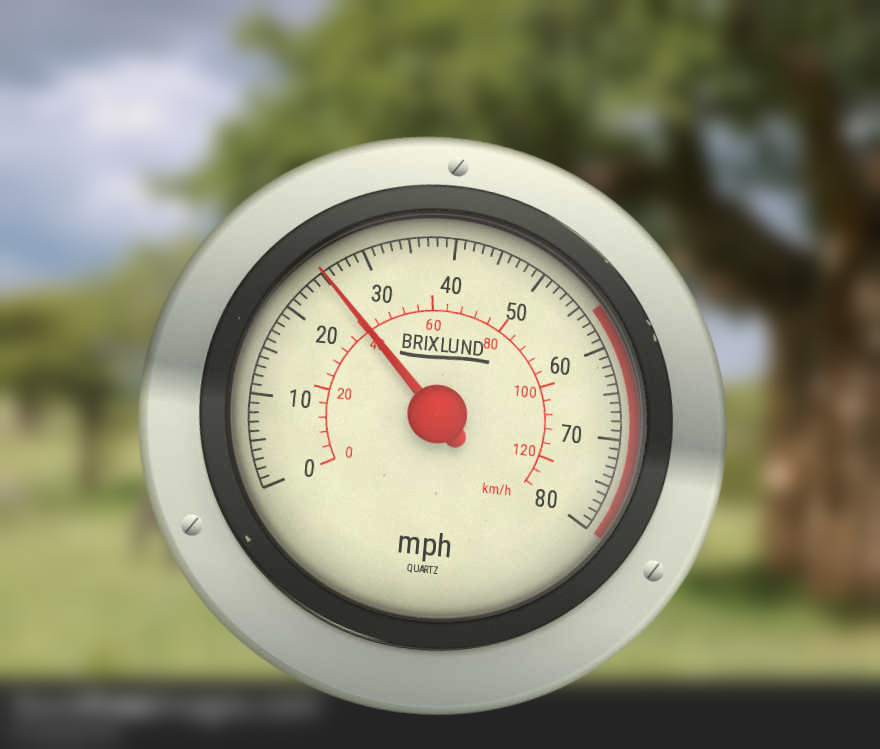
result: 25 mph
